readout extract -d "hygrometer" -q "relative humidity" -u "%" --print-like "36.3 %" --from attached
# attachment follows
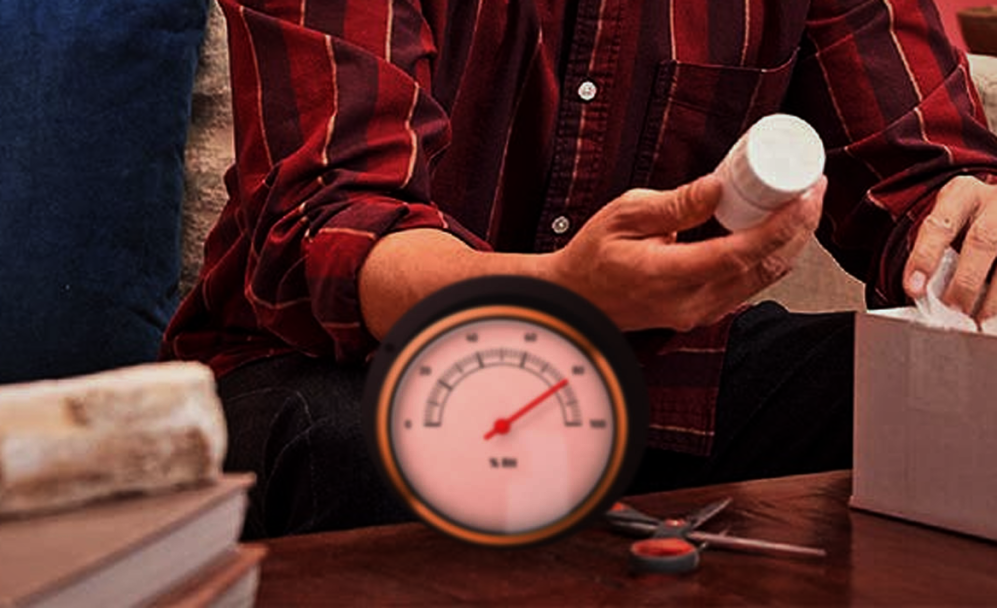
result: 80 %
